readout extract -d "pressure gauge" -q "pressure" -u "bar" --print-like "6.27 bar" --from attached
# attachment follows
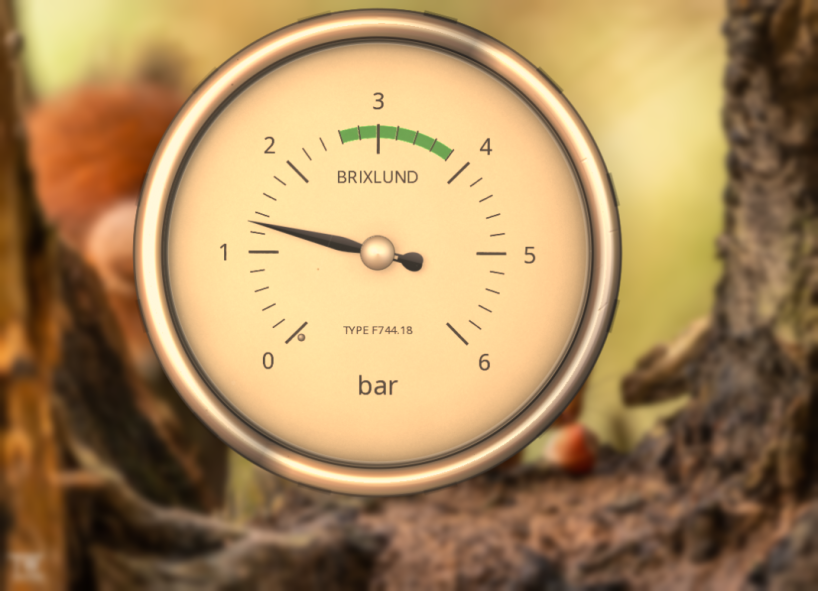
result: 1.3 bar
